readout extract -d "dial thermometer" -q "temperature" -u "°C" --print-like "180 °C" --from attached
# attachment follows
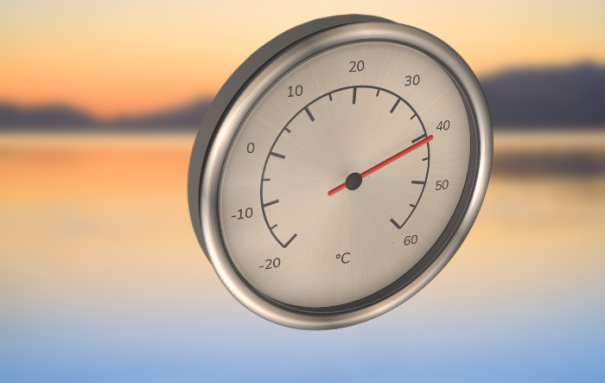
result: 40 °C
